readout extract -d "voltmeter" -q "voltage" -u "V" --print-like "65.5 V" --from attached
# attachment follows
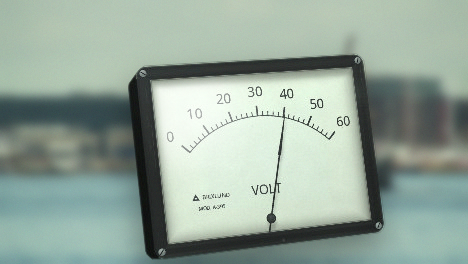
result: 40 V
